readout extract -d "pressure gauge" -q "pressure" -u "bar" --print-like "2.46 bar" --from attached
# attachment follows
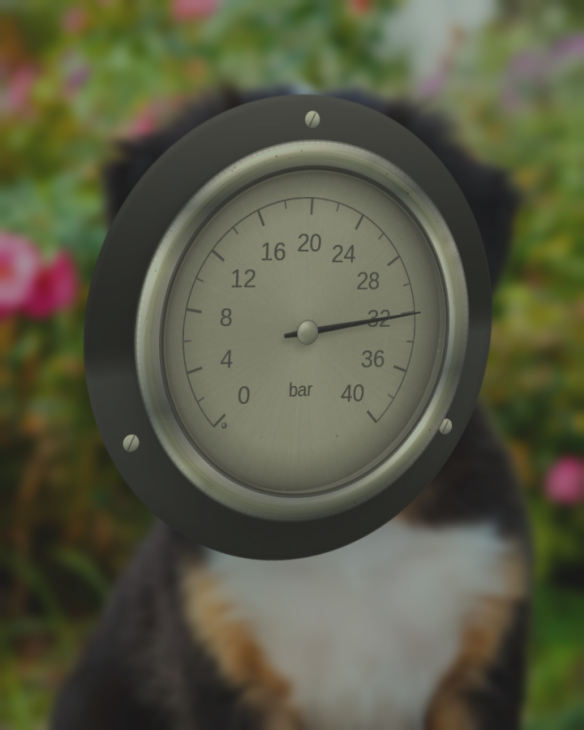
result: 32 bar
